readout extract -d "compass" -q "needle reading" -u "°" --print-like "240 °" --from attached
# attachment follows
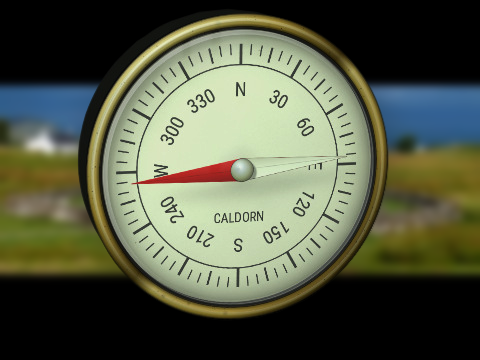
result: 265 °
